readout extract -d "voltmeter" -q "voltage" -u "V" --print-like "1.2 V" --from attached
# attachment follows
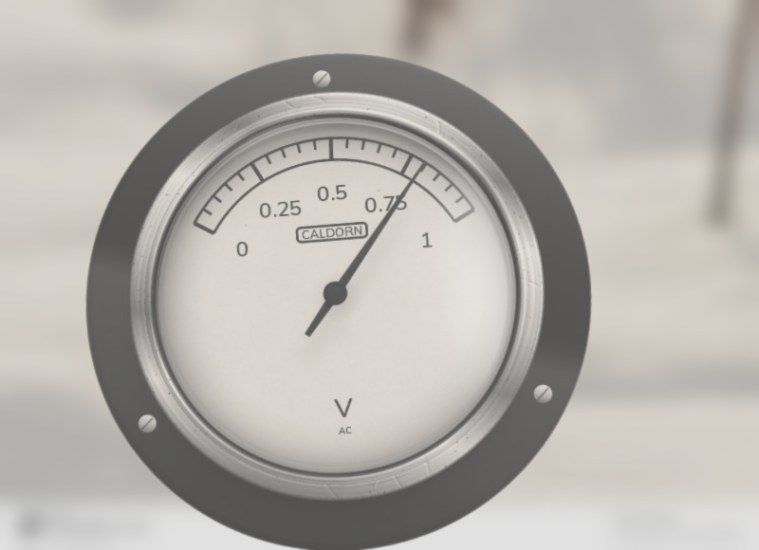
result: 0.8 V
